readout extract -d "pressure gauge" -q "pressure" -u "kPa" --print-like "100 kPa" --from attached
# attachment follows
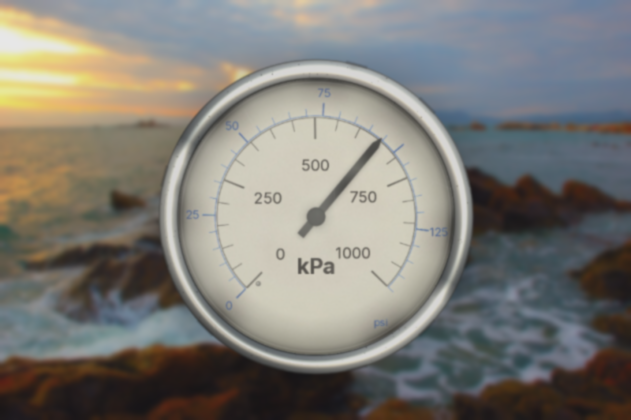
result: 650 kPa
